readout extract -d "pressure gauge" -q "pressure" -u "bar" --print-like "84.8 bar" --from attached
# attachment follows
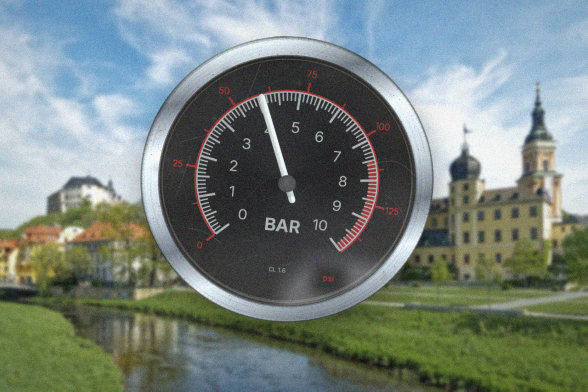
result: 4.1 bar
